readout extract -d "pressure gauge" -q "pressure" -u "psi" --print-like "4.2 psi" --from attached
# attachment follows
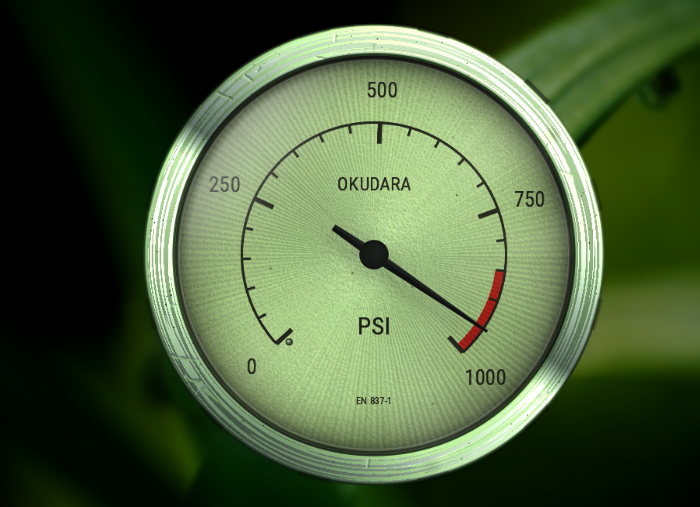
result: 950 psi
